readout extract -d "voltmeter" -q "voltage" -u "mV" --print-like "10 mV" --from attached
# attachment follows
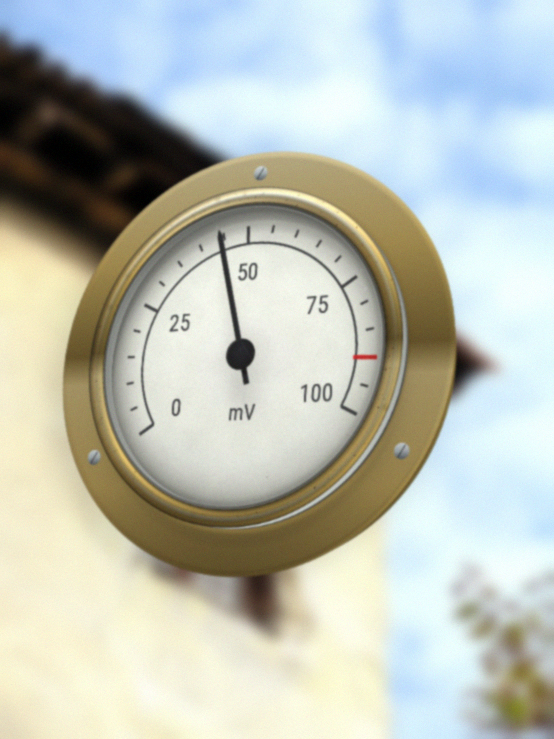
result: 45 mV
